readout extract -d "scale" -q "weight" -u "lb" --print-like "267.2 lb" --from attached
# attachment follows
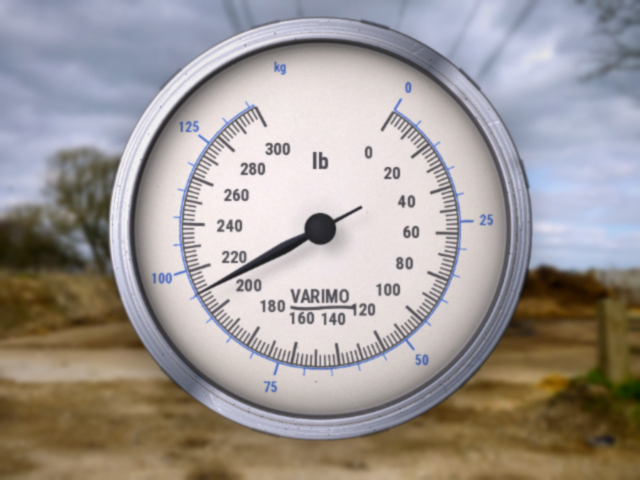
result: 210 lb
